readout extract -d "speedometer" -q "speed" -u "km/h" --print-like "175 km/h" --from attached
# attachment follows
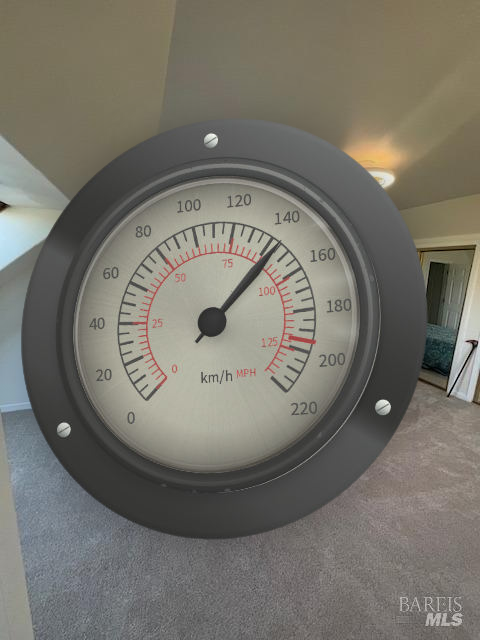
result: 145 km/h
